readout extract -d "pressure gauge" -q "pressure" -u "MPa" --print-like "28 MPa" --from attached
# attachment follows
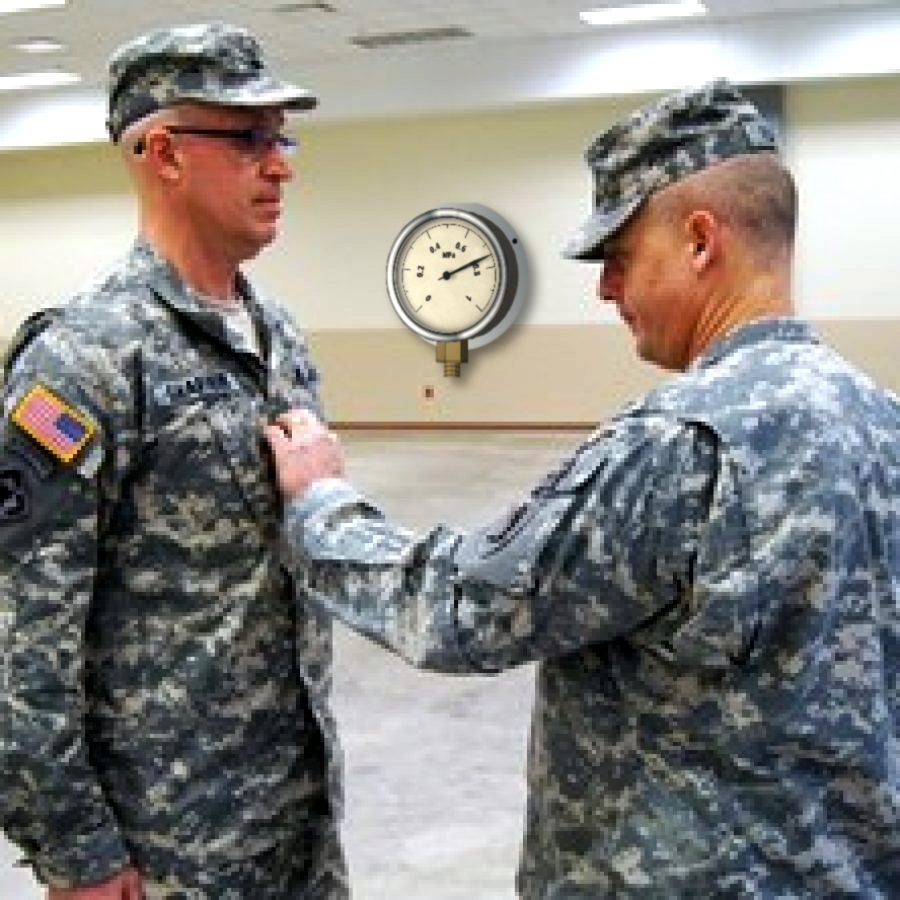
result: 0.75 MPa
